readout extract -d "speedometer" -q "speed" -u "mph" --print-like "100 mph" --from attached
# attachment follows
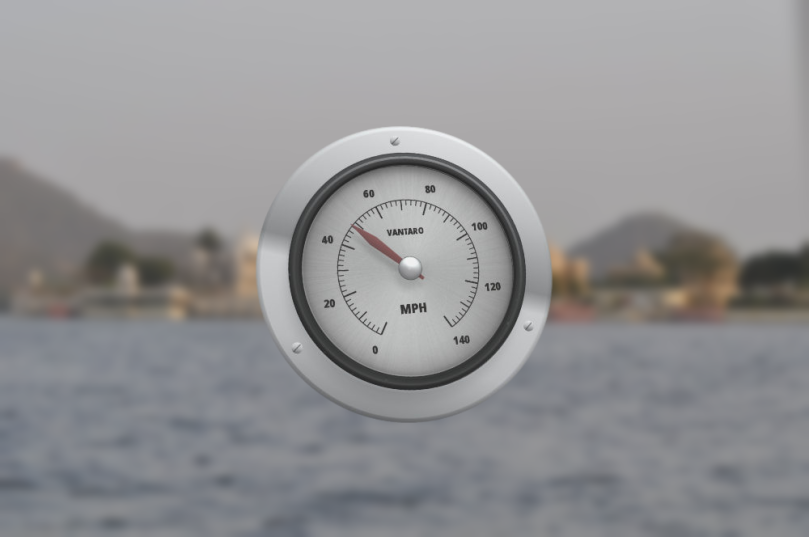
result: 48 mph
